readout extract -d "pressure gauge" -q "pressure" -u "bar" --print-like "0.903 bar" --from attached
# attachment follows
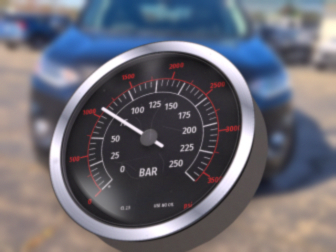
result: 75 bar
